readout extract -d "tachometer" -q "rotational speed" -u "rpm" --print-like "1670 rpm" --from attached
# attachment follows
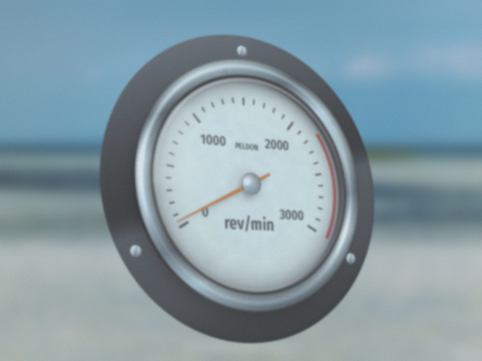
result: 50 rpm
